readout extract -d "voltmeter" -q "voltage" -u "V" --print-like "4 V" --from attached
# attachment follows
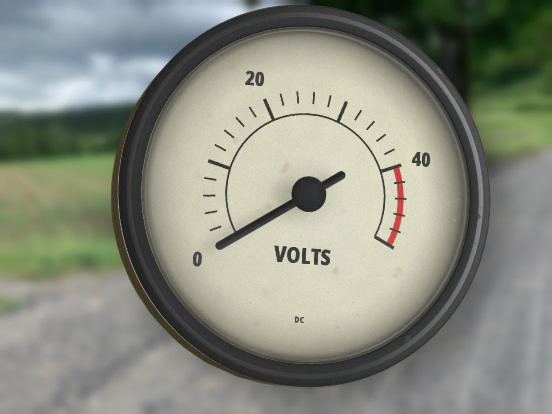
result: 0 V
